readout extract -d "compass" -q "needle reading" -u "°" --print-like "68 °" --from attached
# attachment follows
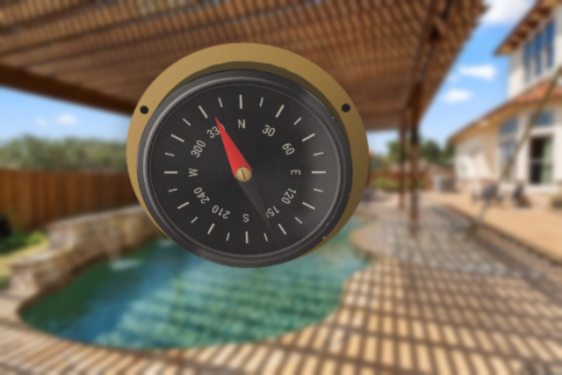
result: 337.5 °
